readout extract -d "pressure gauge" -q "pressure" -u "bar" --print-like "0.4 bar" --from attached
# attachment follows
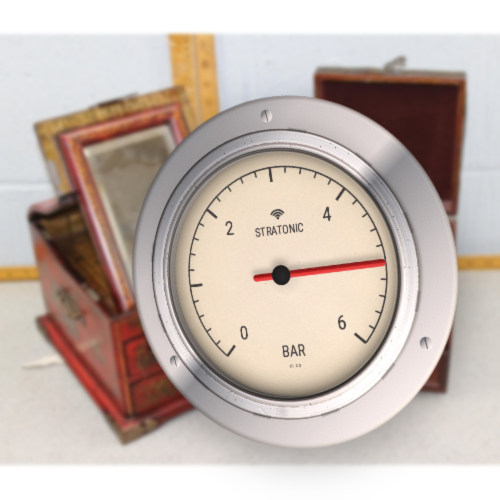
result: 5 bar
